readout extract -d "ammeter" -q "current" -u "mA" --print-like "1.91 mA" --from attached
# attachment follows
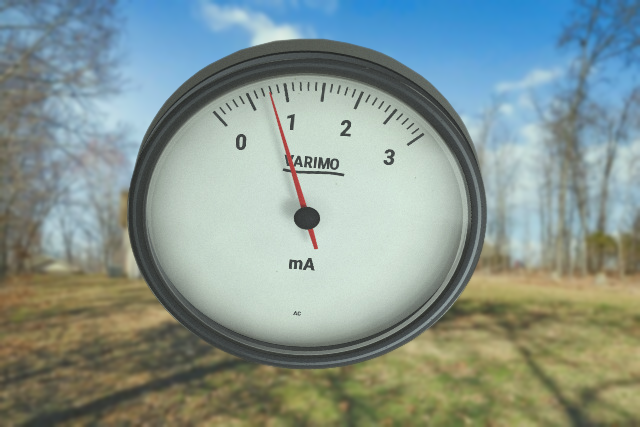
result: 0.8 mA
